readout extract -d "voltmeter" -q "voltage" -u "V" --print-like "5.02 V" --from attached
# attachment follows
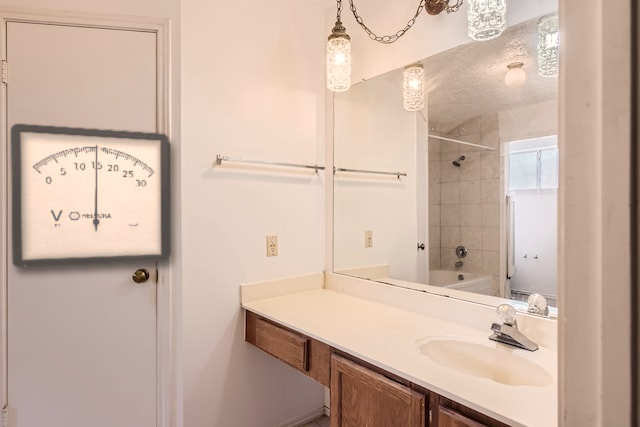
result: 15 V
